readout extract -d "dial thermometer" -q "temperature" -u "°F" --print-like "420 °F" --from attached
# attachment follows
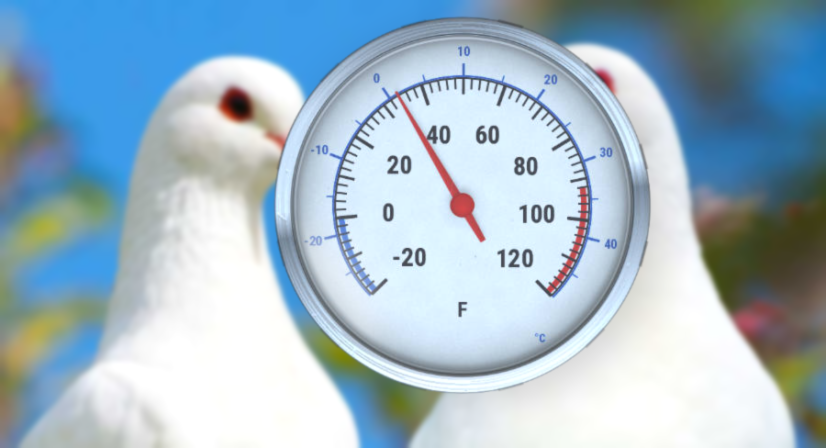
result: 34 °F
